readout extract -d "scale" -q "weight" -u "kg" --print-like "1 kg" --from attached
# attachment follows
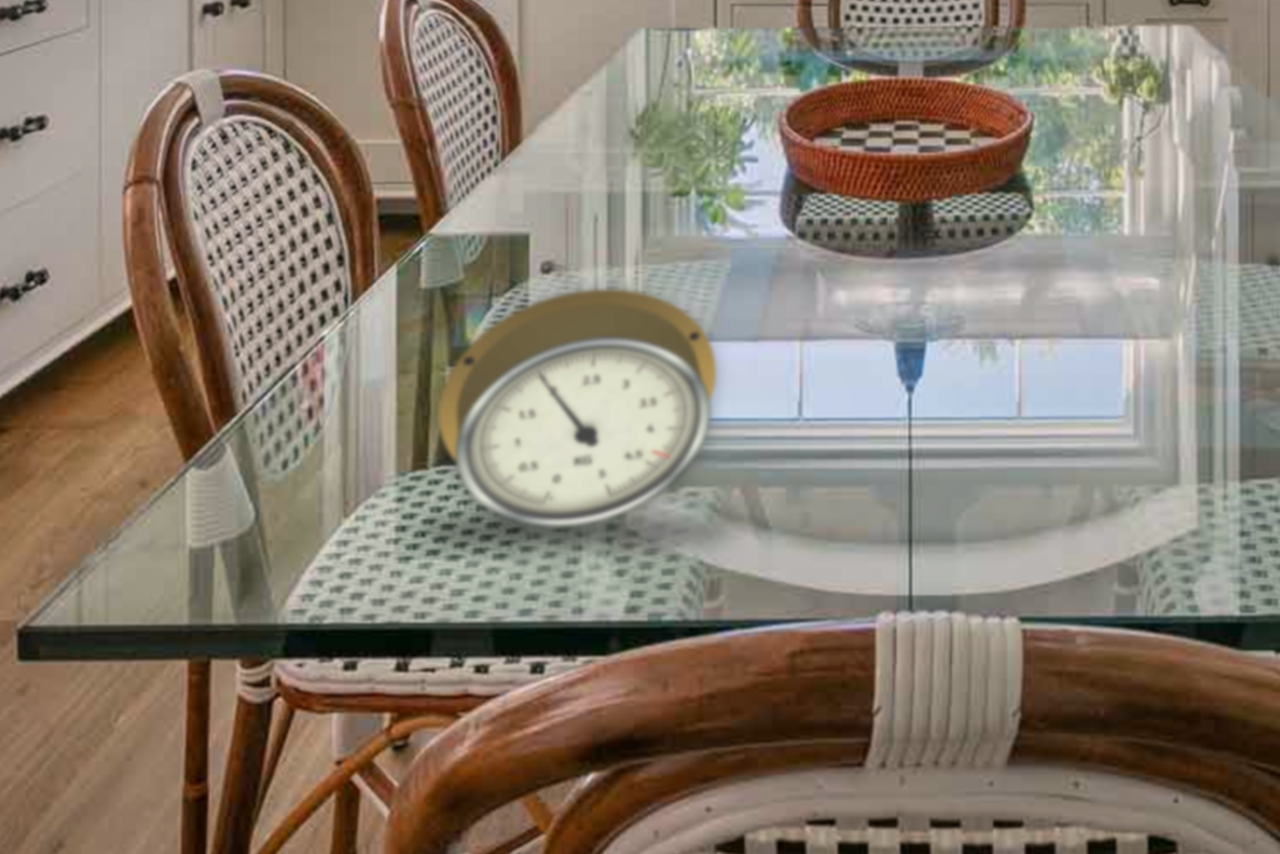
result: 2 kg
